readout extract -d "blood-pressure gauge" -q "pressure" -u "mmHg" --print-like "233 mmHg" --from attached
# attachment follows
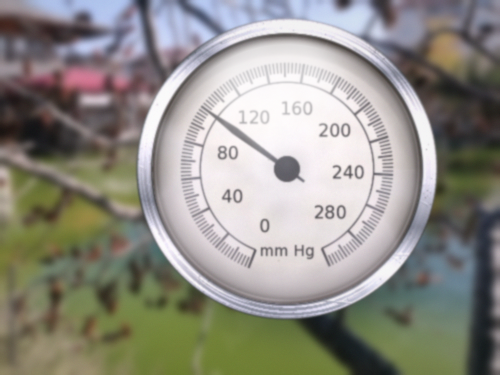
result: 100 mmHg
